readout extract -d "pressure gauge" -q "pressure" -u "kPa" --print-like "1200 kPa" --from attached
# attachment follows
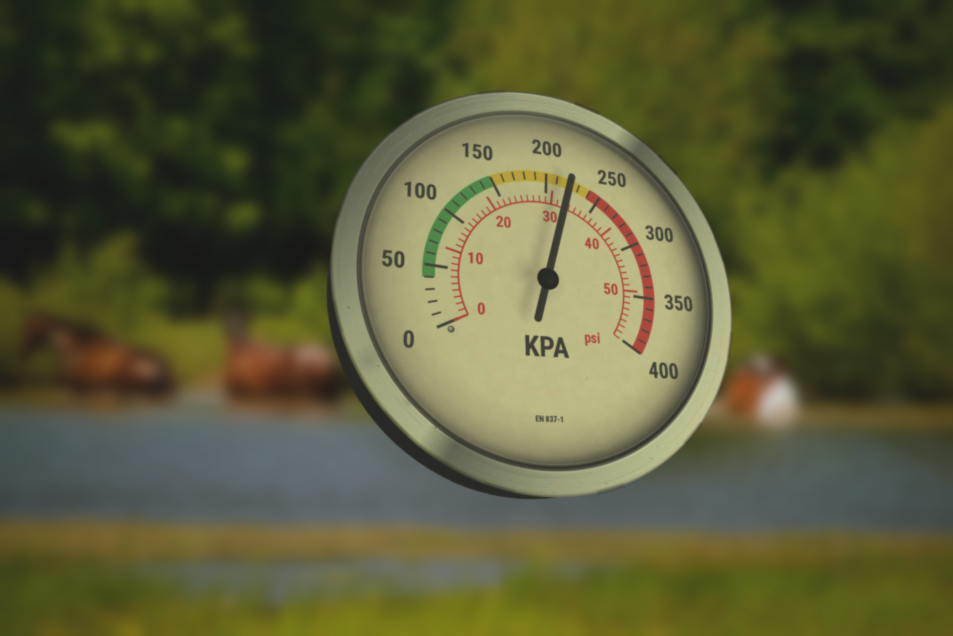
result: 220 kPa
